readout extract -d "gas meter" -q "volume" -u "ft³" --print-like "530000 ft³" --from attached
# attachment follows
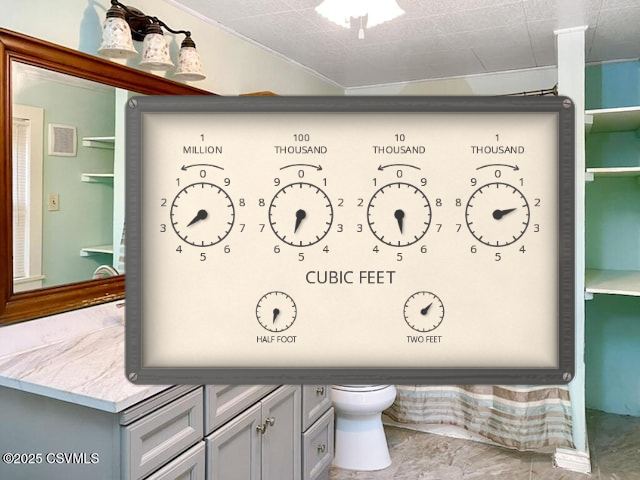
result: 355200 ft³
